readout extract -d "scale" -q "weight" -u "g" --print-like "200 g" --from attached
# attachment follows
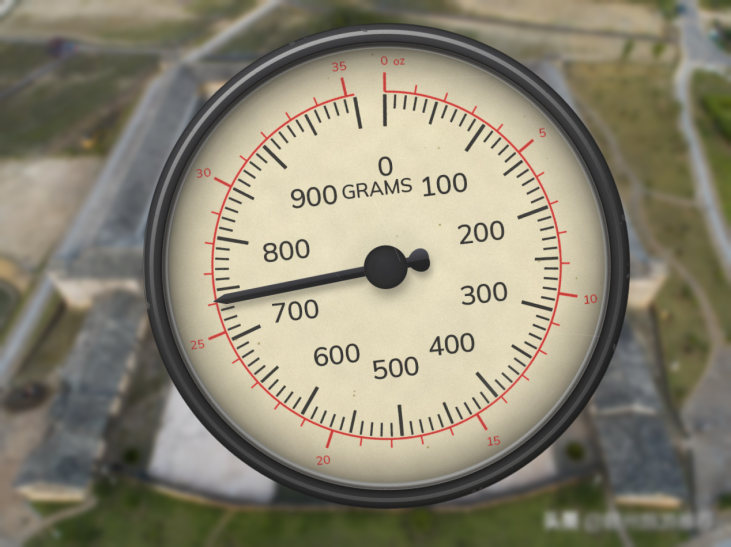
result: 740 g
